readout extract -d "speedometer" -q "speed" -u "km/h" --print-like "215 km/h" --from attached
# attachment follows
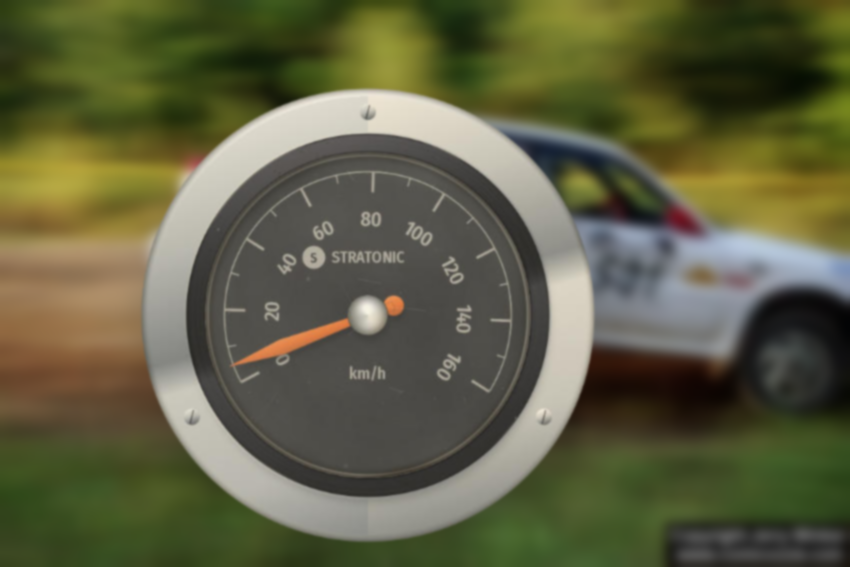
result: 5 km/h
